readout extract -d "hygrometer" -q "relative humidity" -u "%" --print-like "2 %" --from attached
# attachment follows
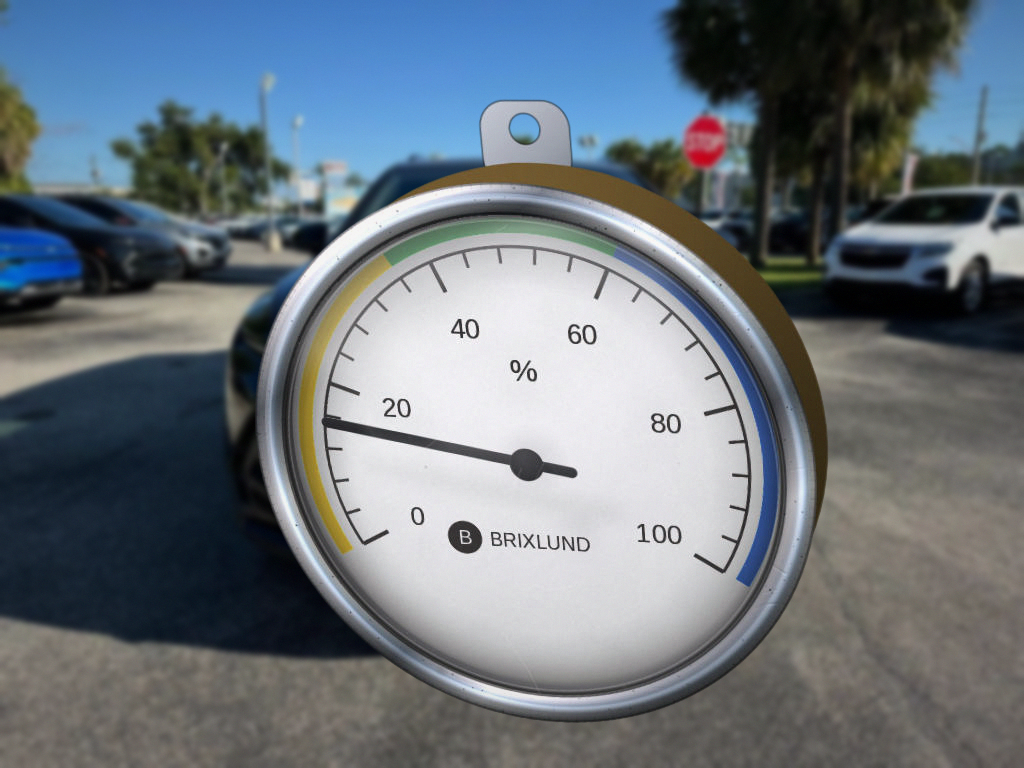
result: 16 %
